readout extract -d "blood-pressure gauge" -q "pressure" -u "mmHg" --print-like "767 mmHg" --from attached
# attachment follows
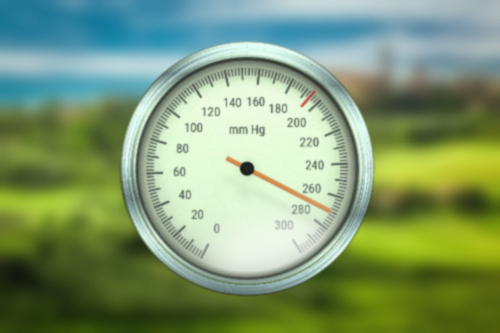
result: 270 mmHg
